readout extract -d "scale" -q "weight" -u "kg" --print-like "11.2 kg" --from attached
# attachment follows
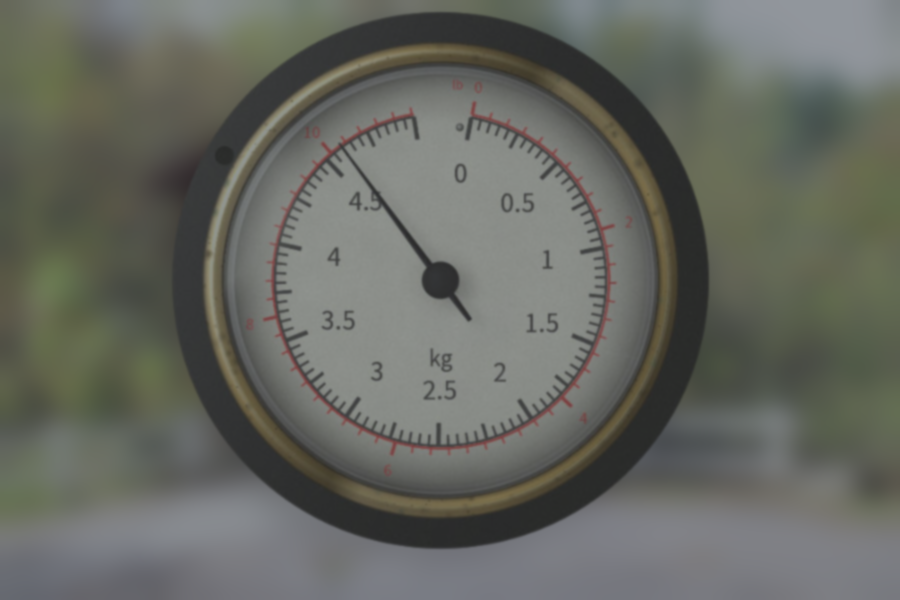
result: 4.6 kg
